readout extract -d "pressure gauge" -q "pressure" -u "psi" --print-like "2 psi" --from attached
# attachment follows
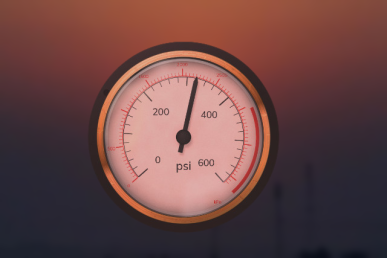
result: 320 psi
